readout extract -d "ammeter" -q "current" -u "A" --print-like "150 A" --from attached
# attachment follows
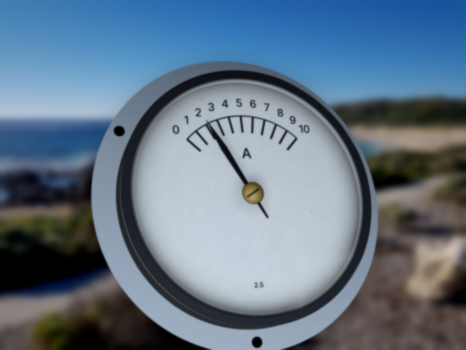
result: 2 A
